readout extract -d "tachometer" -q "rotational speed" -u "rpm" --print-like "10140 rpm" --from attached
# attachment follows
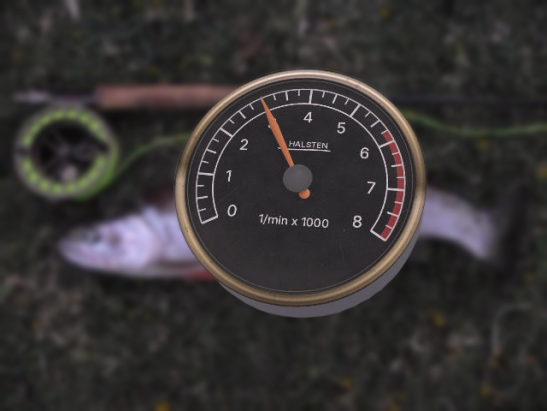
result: 3000 rpm
